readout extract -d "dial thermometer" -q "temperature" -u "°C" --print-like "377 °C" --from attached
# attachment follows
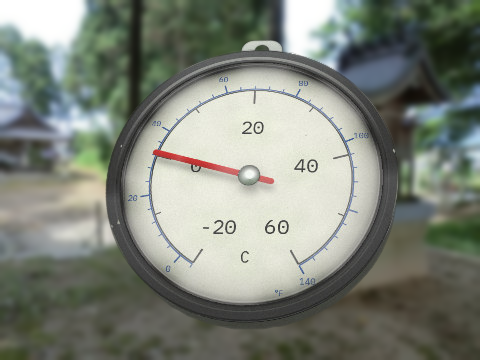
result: 0 °C
